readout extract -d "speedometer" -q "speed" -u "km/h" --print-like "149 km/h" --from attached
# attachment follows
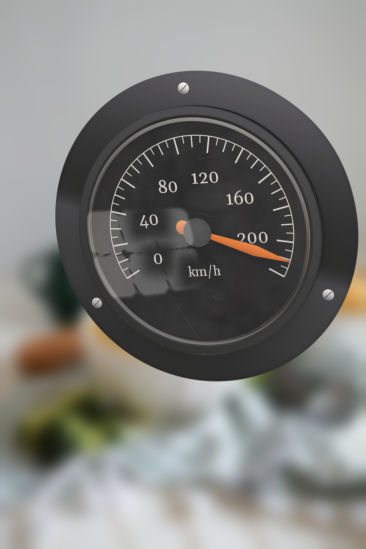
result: 210 km/h
